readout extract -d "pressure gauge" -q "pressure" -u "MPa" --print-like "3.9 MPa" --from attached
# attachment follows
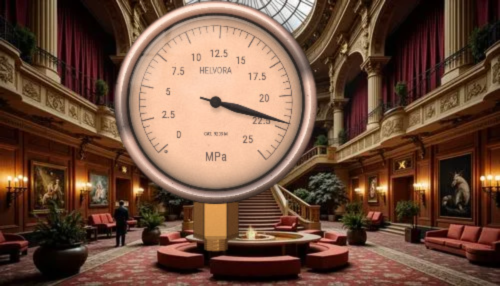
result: 22 MPa
